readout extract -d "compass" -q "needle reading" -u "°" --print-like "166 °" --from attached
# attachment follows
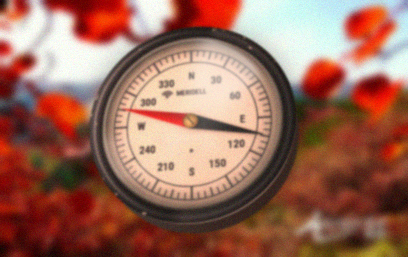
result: 285 °
